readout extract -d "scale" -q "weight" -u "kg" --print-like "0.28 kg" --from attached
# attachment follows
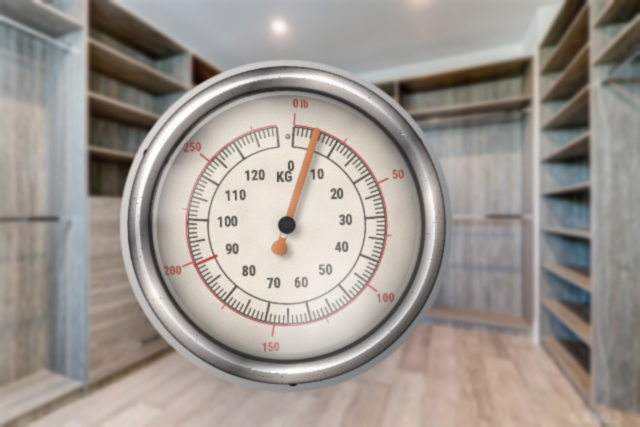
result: 5 kg
